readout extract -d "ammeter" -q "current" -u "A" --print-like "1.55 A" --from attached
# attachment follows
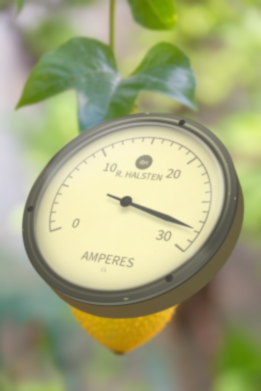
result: 28 A
